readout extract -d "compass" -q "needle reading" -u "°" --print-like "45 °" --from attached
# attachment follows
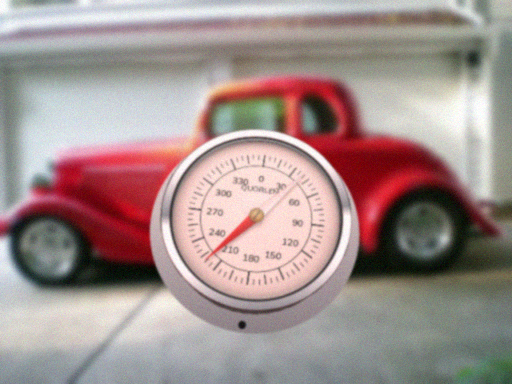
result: 220 °
